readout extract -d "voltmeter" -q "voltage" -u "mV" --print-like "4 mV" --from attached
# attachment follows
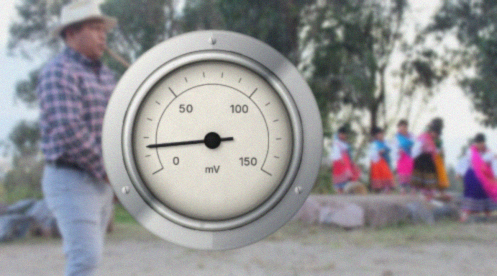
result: 15 mV
